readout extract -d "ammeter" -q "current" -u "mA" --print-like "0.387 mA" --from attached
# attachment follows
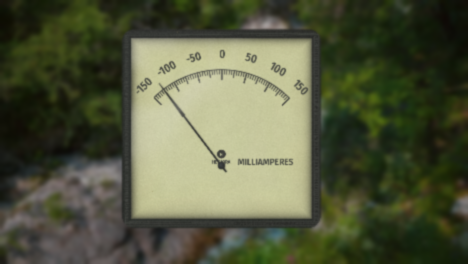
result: -125 mA
